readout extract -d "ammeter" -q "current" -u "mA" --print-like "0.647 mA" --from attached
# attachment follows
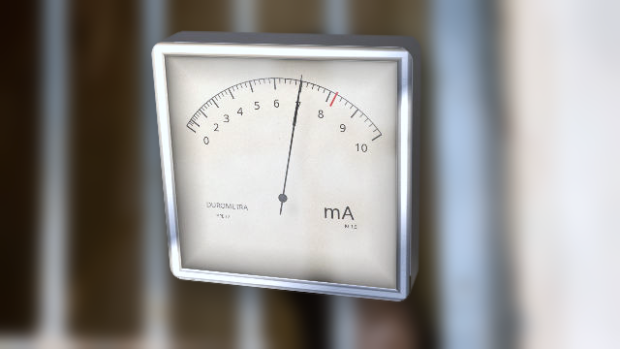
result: 7 mA
